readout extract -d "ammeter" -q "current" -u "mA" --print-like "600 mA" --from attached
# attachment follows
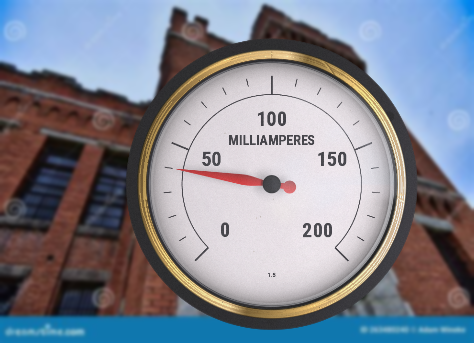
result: 40 mA
